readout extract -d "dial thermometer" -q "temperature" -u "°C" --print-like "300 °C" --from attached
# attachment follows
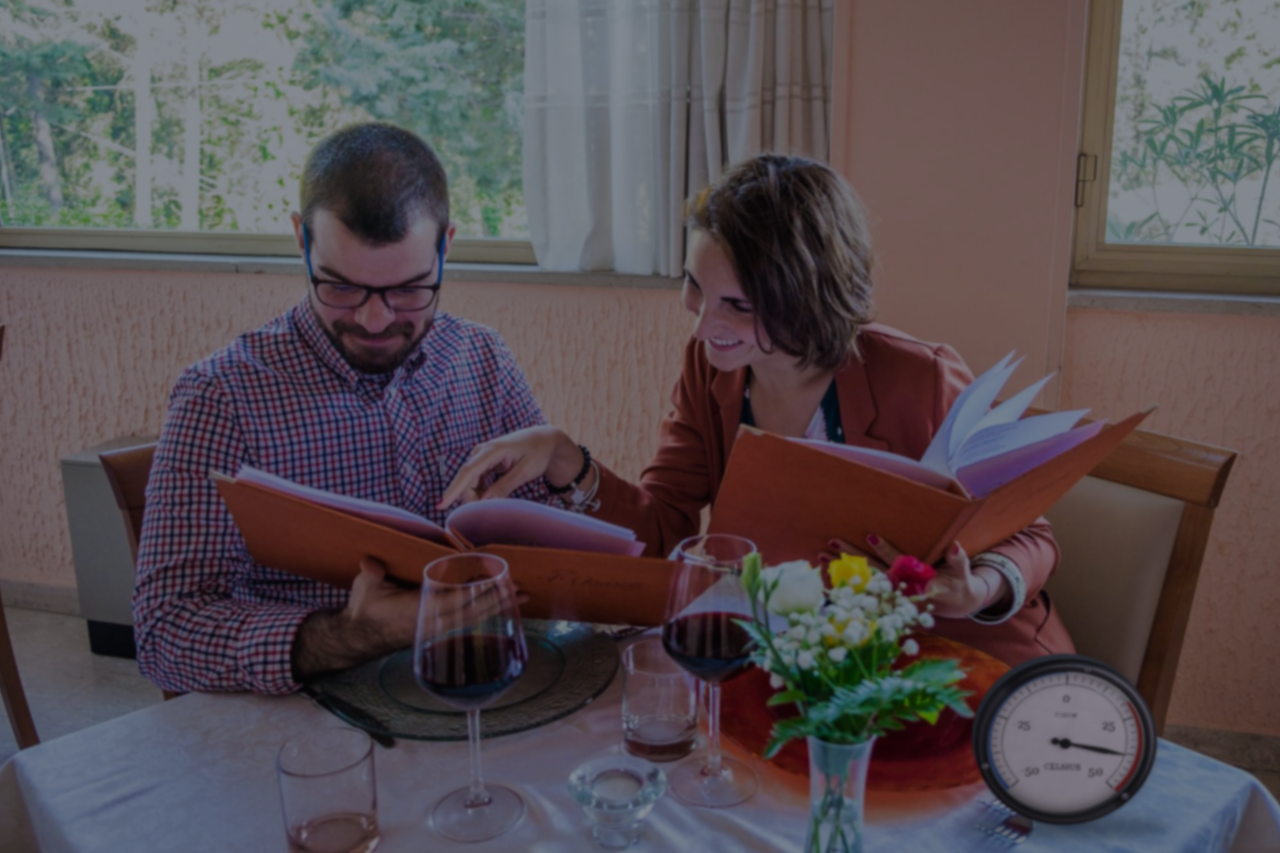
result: 37.5 °C
